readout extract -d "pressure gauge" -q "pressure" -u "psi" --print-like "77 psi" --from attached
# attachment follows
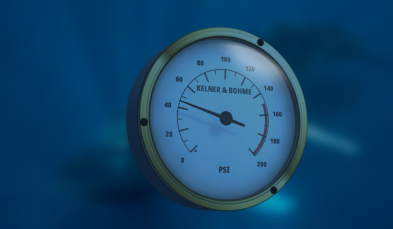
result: 45 psi
